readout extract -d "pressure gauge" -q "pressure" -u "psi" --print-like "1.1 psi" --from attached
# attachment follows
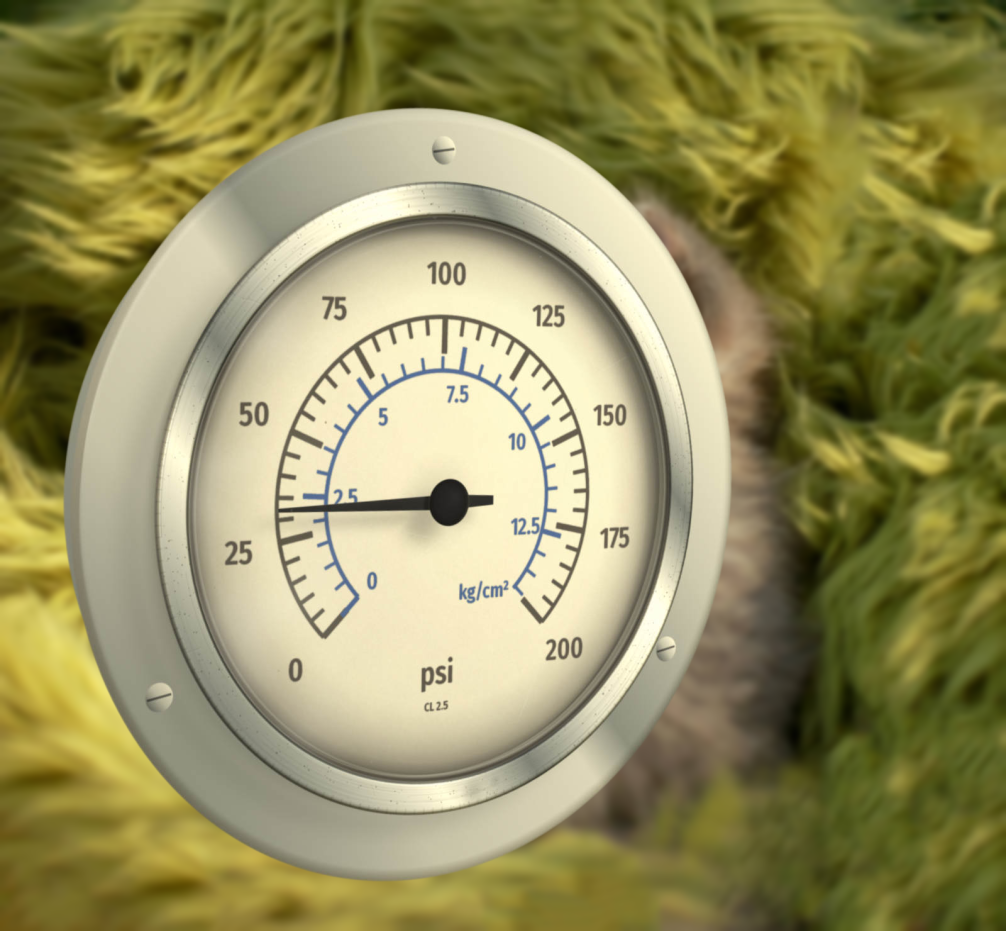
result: 32.5 psi
